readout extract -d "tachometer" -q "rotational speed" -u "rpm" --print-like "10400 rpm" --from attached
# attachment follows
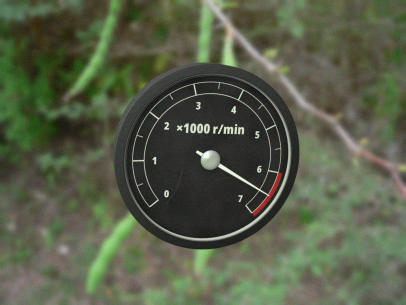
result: 6500 rpm
